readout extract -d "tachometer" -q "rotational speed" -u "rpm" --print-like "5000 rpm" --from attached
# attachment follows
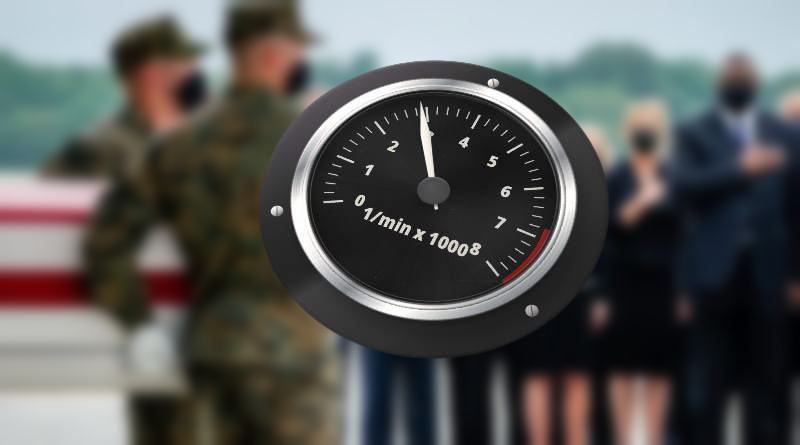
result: 2900 rpm
